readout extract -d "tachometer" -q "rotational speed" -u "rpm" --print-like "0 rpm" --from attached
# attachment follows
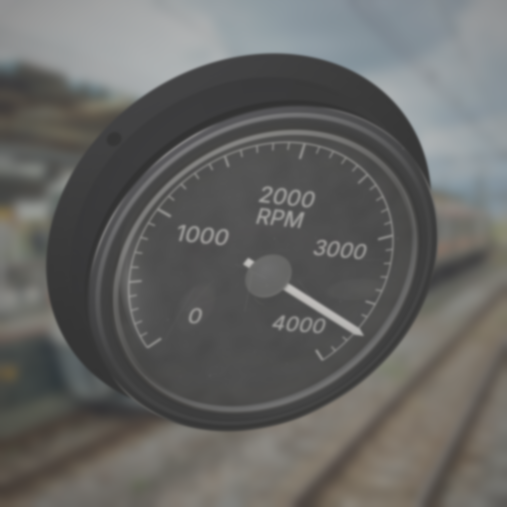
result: 3700 rpm
